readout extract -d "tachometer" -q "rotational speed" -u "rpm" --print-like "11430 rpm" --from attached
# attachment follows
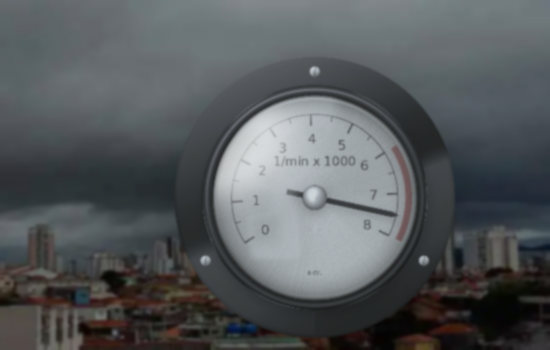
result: 7500 rpm
